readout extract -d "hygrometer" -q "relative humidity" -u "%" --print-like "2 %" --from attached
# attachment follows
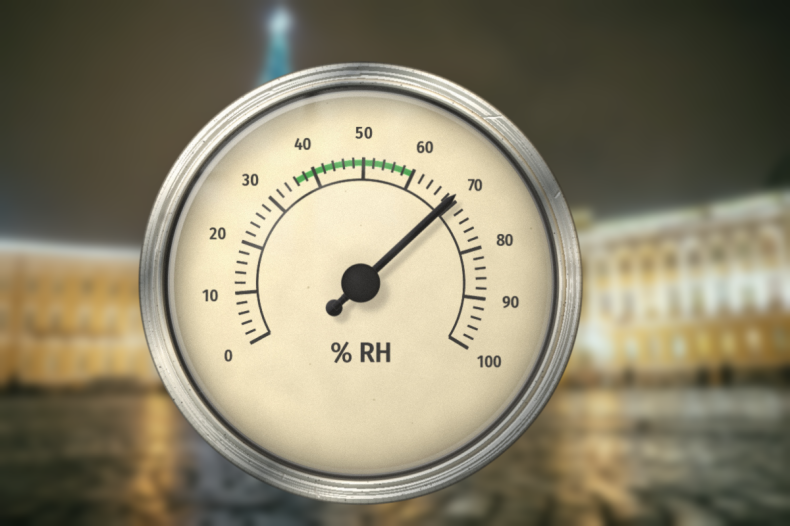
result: 69 %
